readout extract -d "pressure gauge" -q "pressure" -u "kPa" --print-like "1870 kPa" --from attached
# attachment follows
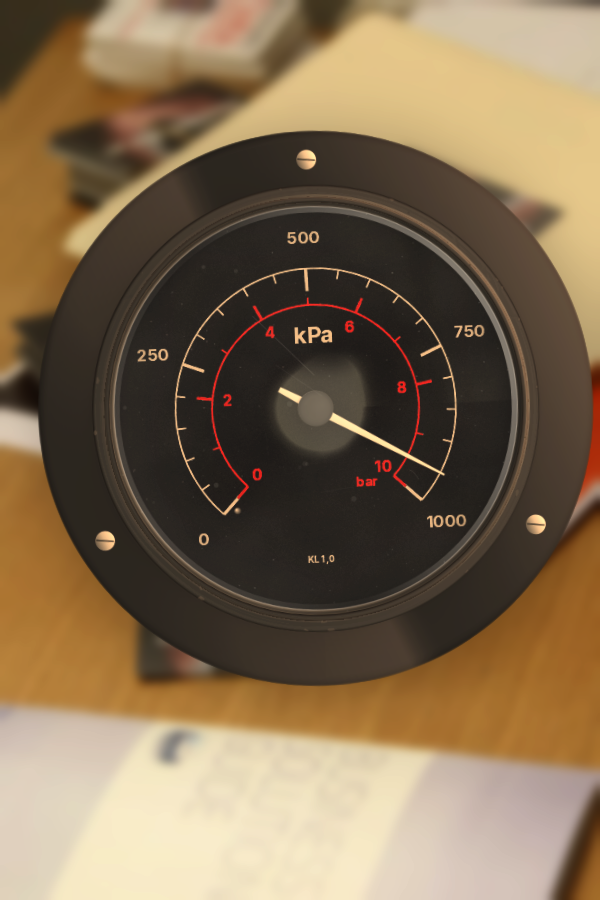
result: 950 kPa
